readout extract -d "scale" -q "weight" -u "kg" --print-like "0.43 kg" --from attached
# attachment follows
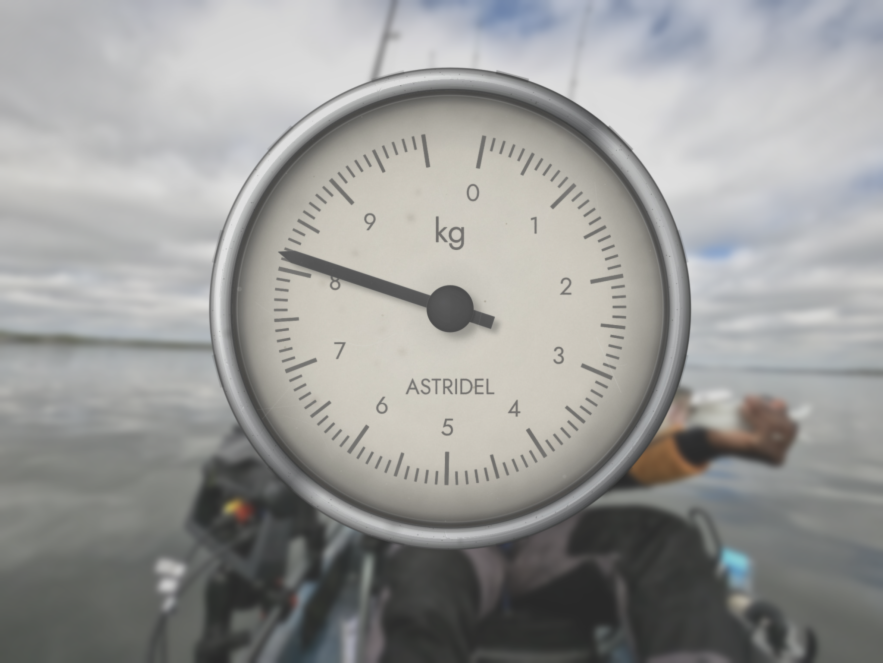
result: 8.15 kg
